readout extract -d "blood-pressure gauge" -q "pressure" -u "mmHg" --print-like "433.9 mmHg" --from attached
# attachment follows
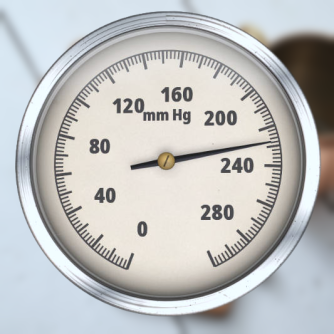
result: 228 mmHg
